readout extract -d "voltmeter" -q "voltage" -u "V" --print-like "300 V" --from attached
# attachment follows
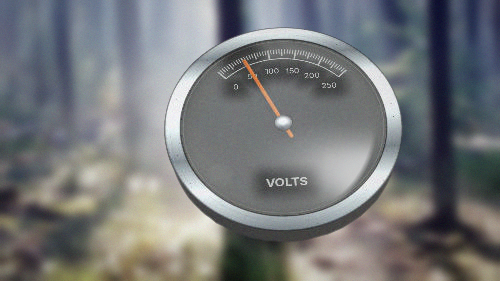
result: 50 V
